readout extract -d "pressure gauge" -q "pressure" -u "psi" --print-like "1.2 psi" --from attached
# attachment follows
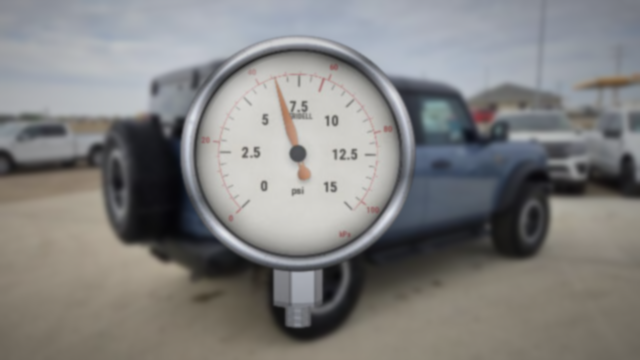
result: 6.5 psi
